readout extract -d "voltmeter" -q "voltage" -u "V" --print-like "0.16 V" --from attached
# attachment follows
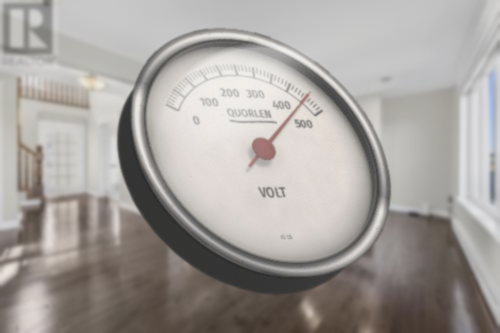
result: 450 V
